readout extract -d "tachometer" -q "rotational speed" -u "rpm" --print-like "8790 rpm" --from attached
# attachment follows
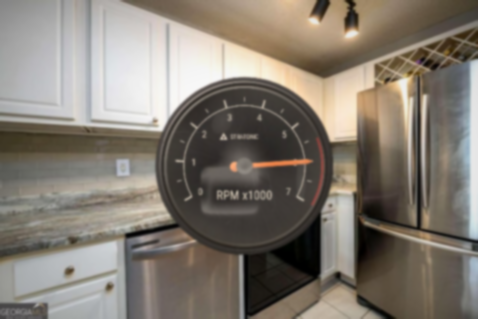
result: 6000 rpm
